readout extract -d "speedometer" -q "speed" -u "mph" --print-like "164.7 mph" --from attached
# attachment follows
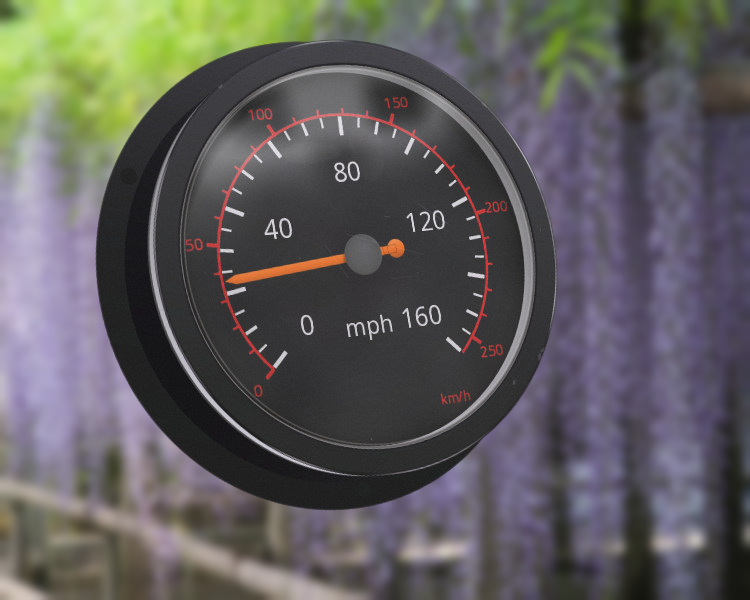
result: 22.5 mph
